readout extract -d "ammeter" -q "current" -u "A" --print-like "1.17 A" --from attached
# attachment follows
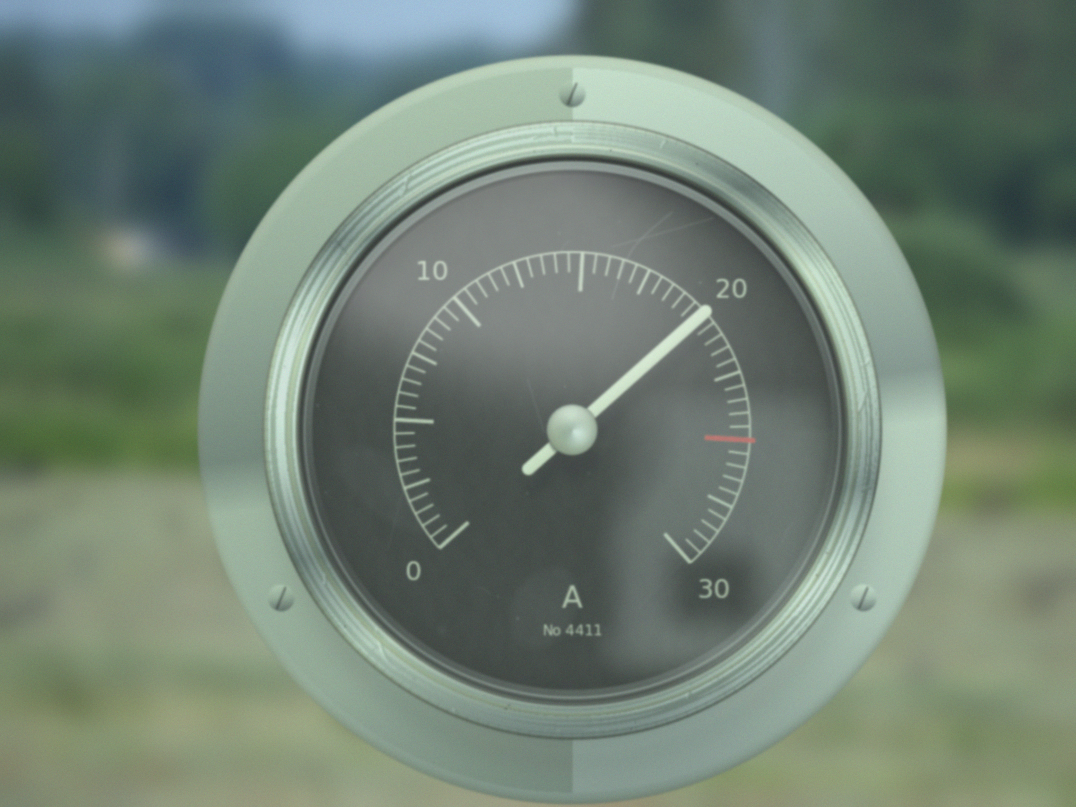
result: 20 A
